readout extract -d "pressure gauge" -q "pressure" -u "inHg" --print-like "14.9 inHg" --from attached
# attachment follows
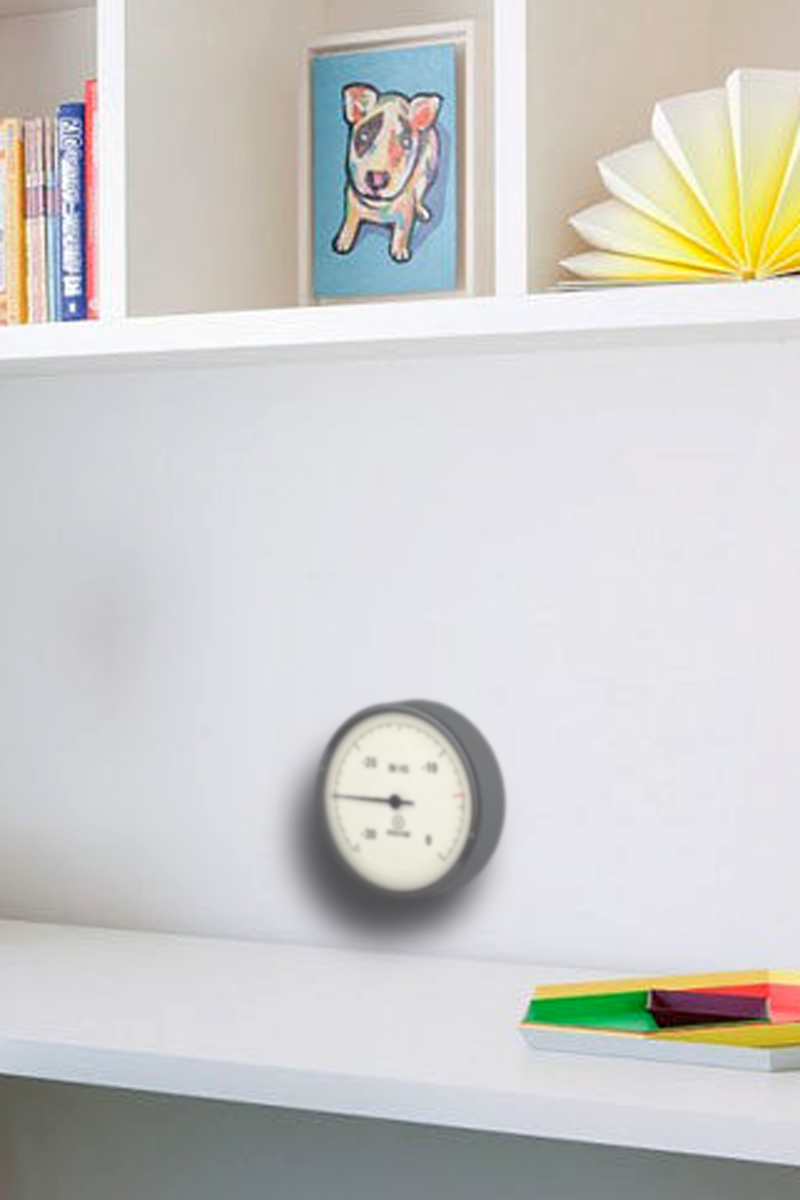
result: -25 inHg
